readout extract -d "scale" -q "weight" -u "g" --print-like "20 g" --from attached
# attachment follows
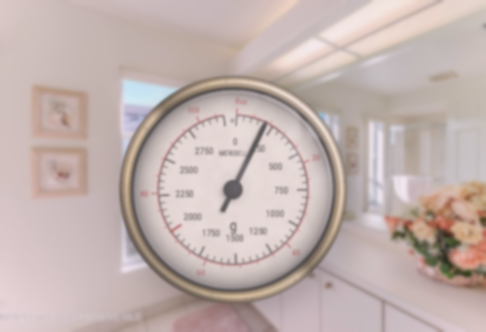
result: 200 g
